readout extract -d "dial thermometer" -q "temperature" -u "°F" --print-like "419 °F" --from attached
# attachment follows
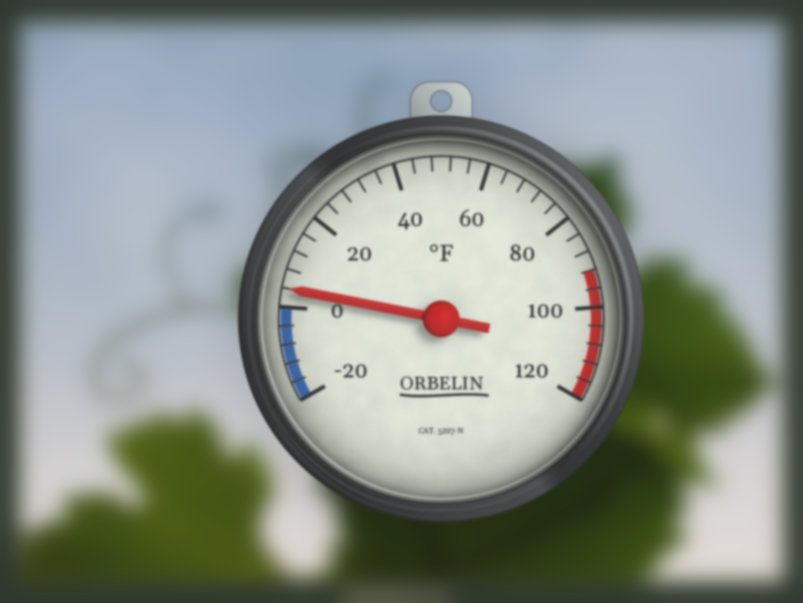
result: 4 °F
